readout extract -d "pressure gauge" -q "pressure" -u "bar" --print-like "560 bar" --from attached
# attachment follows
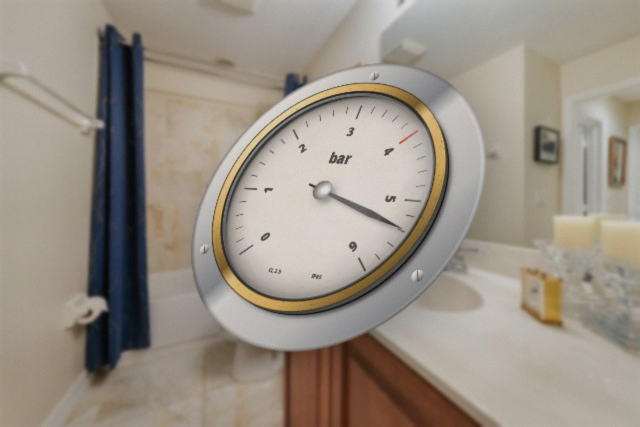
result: 5.4 bar
